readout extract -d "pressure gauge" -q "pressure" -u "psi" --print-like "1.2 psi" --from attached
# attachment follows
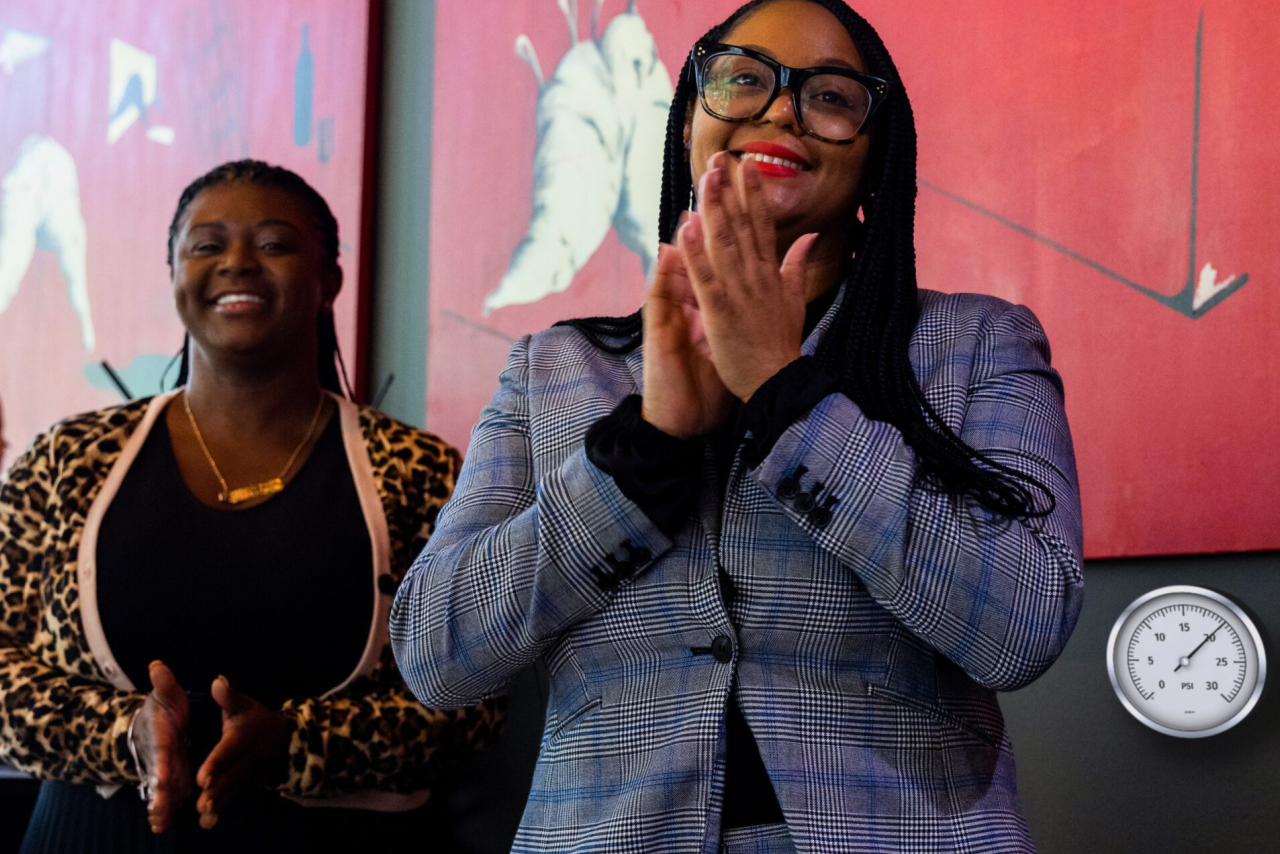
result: 20 psi
